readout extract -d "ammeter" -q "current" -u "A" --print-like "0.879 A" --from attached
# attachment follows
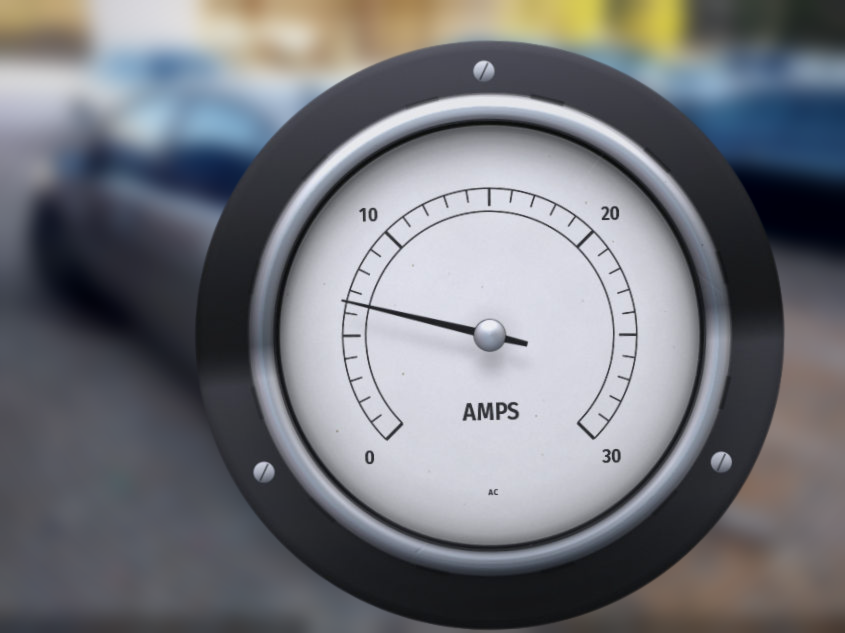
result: 6.5 A
